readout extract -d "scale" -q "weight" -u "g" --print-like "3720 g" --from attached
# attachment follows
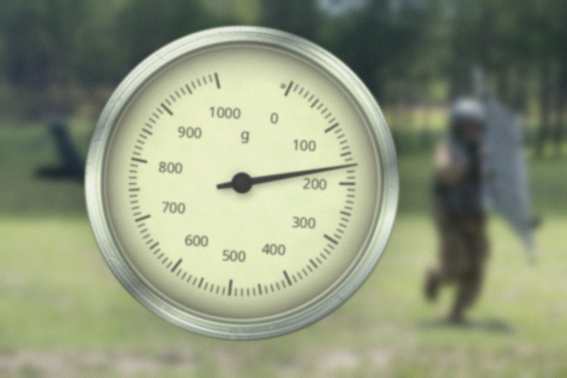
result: 170 g
